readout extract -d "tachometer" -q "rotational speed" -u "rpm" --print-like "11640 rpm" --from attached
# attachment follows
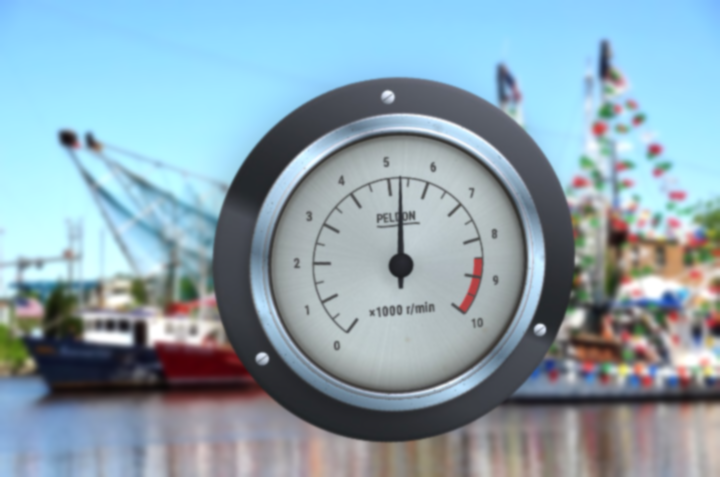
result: 5250 rpm
